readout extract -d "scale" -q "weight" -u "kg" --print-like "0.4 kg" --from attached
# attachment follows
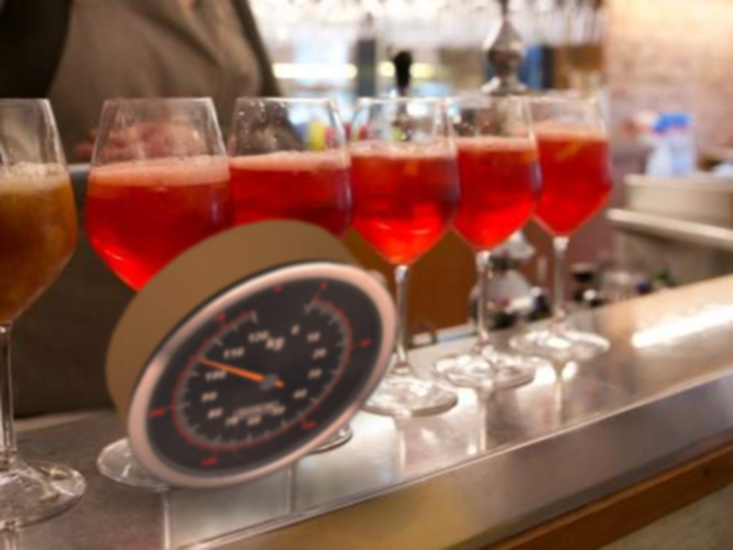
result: 105 kg
